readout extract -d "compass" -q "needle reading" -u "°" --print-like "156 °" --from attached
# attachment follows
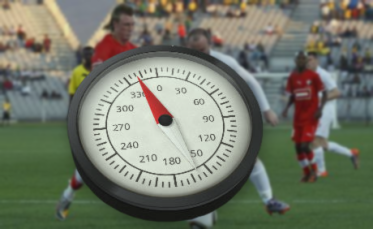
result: 340 °
